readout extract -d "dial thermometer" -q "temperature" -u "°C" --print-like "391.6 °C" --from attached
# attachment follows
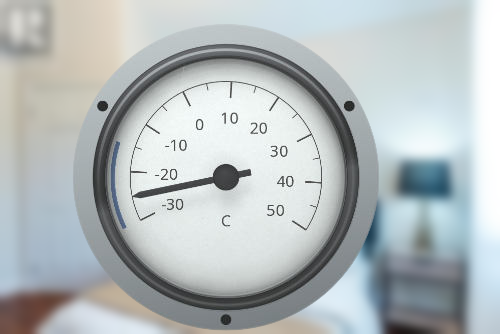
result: -25 °C
